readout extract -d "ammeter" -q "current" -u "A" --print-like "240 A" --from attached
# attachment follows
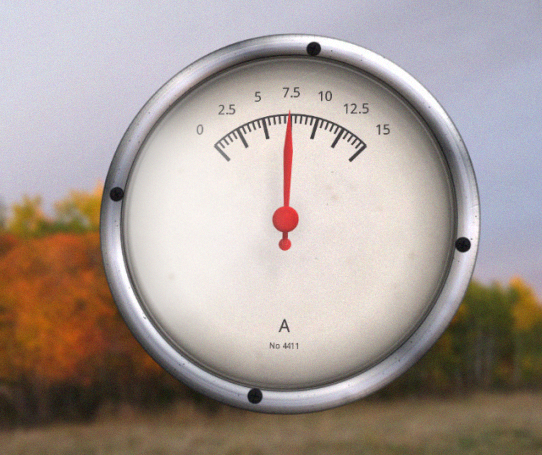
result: 7.5 A
